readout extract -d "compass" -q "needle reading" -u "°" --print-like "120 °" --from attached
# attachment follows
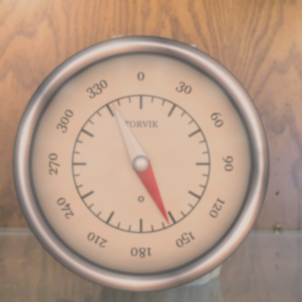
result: 155 °
